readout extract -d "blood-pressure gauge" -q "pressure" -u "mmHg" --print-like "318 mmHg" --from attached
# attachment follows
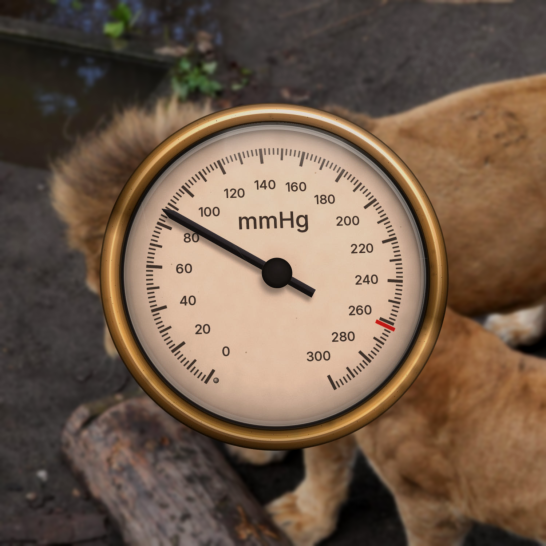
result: 86 mmHg
